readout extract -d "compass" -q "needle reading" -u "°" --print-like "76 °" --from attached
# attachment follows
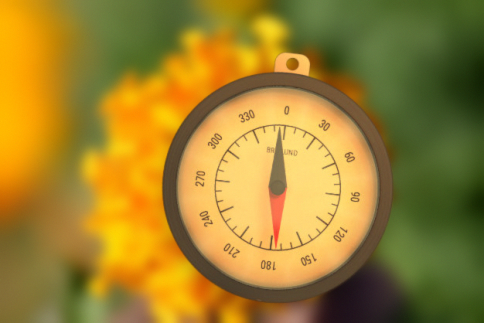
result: 175 °
